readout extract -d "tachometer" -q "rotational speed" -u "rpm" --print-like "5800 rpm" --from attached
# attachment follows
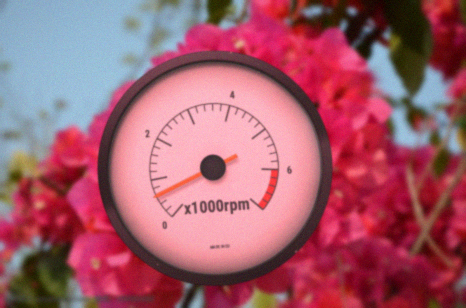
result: 600 rpm
